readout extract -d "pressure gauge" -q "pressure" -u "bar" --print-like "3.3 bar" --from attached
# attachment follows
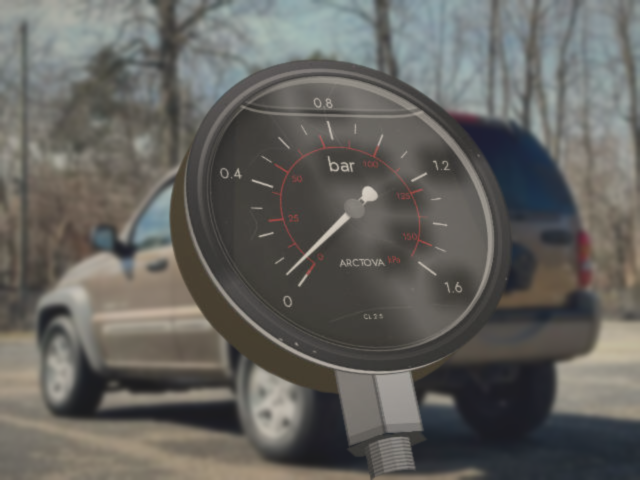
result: 0.05 bar
